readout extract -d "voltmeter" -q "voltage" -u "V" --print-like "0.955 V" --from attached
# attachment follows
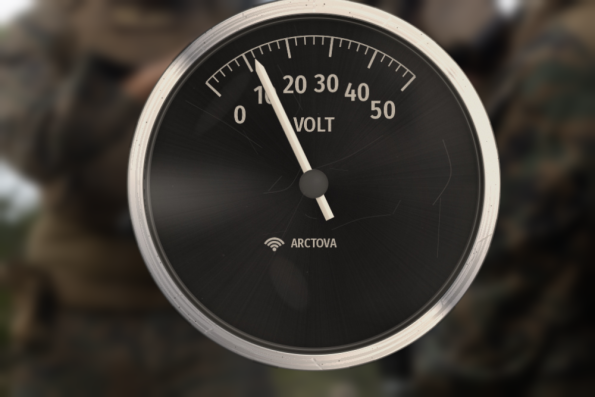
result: 12 V
